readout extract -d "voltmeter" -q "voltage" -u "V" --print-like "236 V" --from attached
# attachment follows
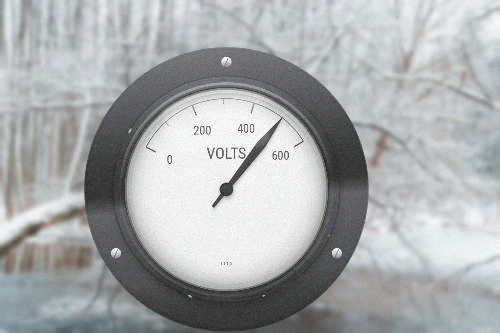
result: 500 V
